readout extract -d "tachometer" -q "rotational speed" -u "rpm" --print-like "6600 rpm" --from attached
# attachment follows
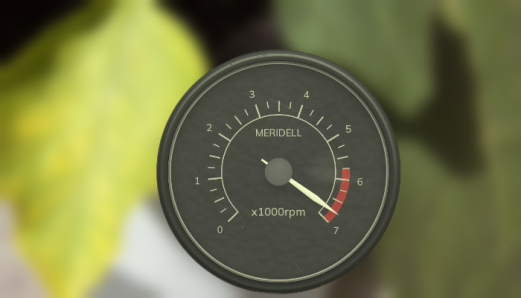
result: 6750 rpm
